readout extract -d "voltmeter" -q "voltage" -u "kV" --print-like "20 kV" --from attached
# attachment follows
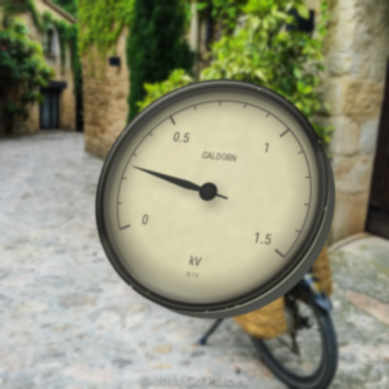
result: 0.25 kV
